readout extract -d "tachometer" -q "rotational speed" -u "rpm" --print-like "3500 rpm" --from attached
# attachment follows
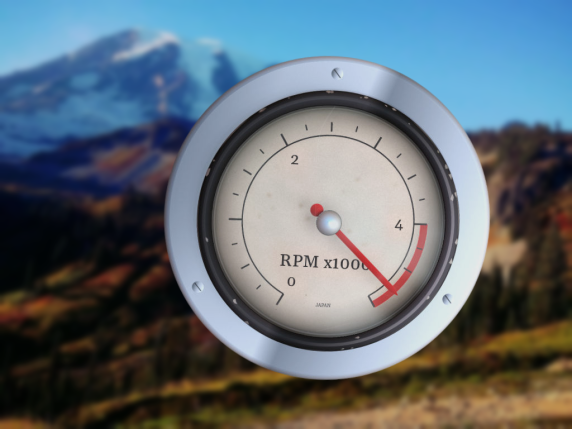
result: 4750 rpm
